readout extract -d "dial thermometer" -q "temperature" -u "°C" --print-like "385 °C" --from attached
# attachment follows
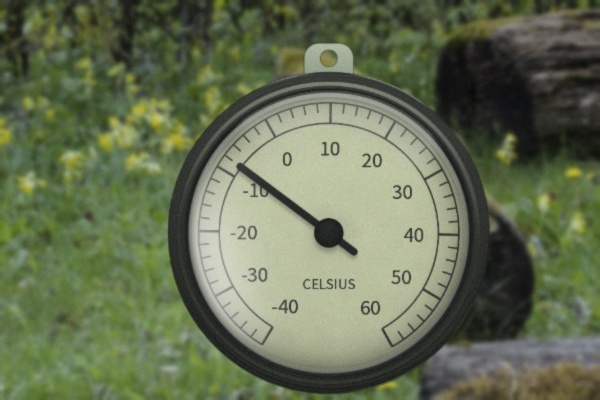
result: -8 °C
